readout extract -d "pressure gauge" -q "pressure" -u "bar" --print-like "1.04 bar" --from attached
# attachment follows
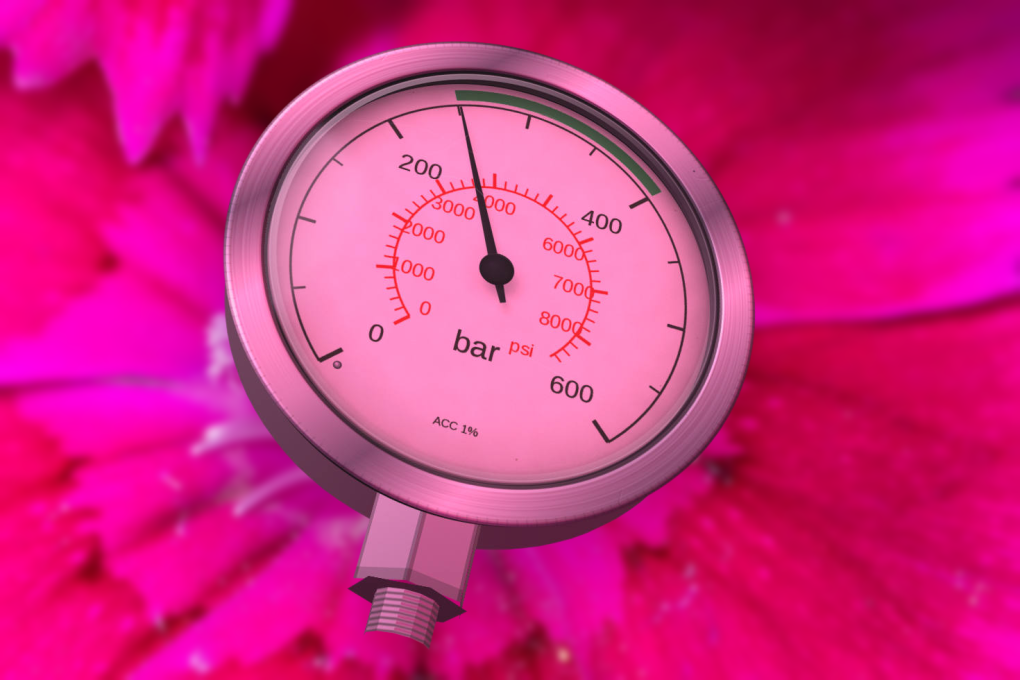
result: 250 bar
